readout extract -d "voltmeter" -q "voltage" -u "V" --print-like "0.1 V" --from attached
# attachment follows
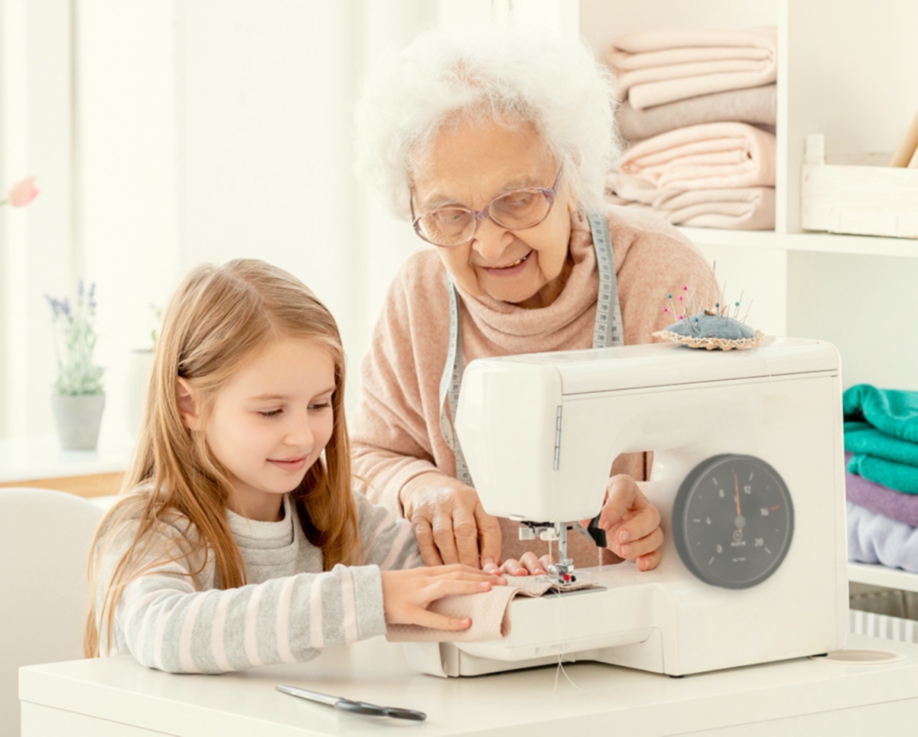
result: 10 V
